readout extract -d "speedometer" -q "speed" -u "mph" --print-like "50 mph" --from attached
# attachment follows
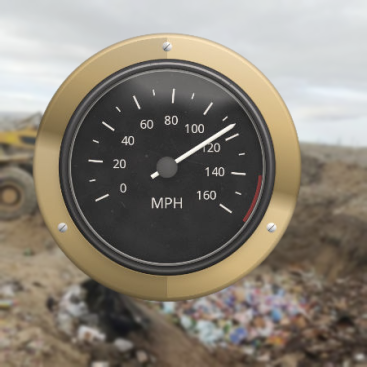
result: 115 mph
